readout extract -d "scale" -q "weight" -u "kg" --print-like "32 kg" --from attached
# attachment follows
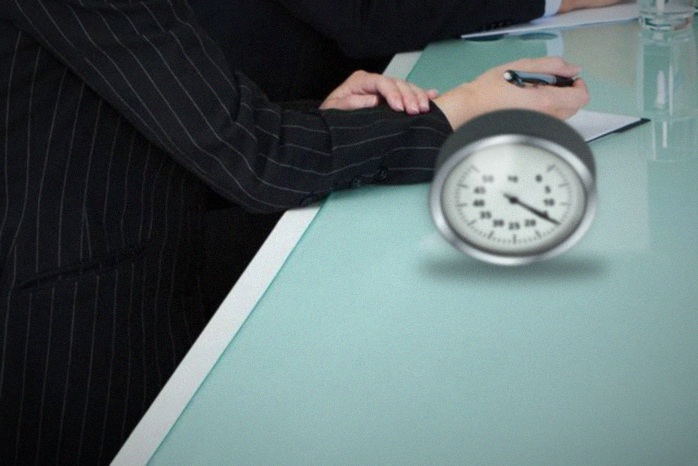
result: 15 kg
